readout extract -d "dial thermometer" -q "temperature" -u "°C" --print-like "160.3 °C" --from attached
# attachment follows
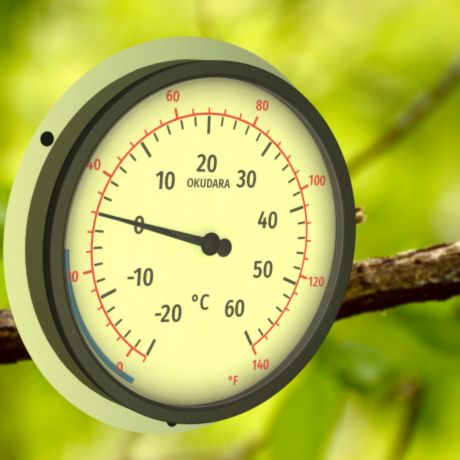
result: 0 °C
